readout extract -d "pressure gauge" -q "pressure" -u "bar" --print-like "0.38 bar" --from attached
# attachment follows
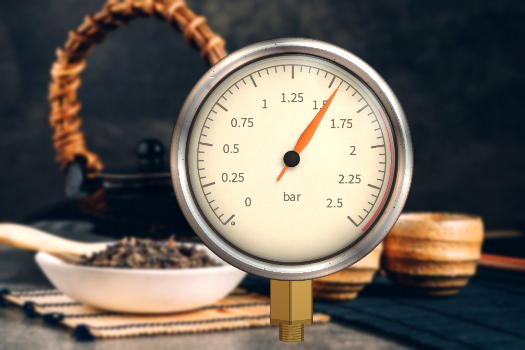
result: 1.55 bar
